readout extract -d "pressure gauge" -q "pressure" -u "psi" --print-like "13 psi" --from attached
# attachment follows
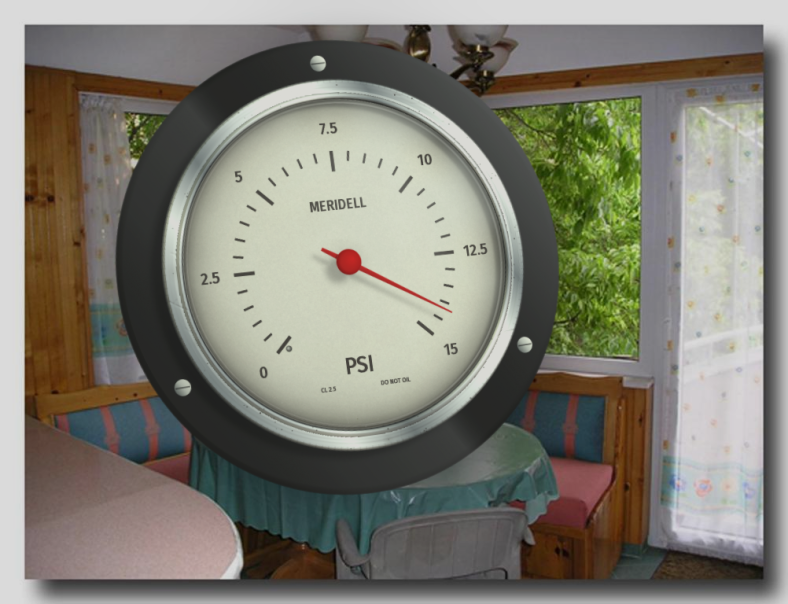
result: 14.25 psi
